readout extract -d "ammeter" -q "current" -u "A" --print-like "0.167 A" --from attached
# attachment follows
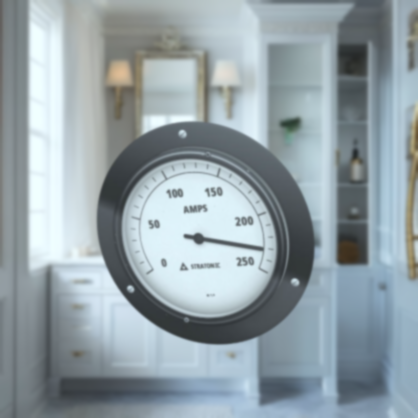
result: 230 A
